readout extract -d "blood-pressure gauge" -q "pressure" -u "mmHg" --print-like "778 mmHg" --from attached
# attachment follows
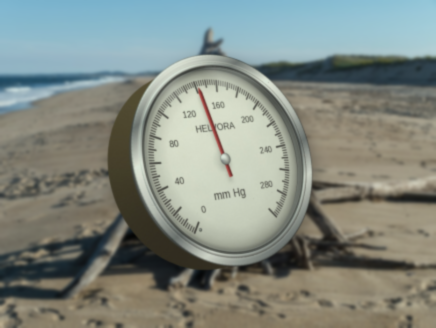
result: 140 mmHg
